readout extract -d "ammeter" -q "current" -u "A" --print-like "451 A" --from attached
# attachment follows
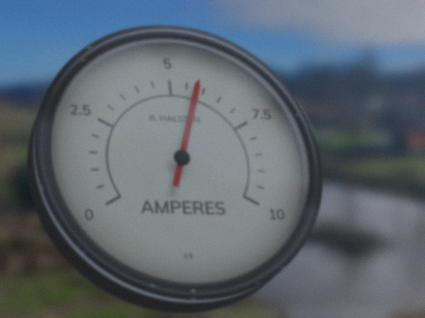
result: 5.75 A
